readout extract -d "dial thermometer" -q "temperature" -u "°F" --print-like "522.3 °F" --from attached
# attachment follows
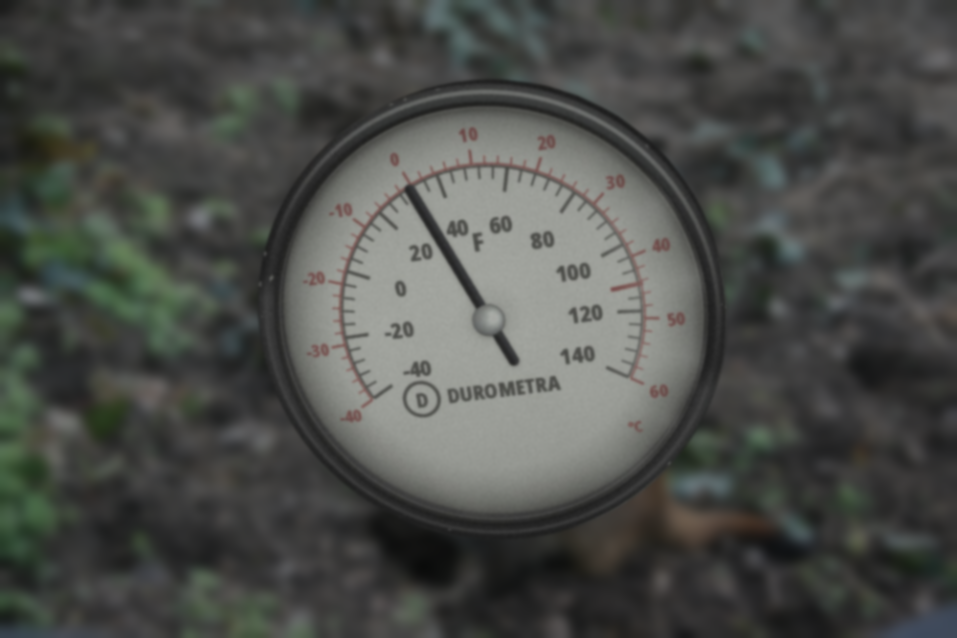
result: 32 °F
